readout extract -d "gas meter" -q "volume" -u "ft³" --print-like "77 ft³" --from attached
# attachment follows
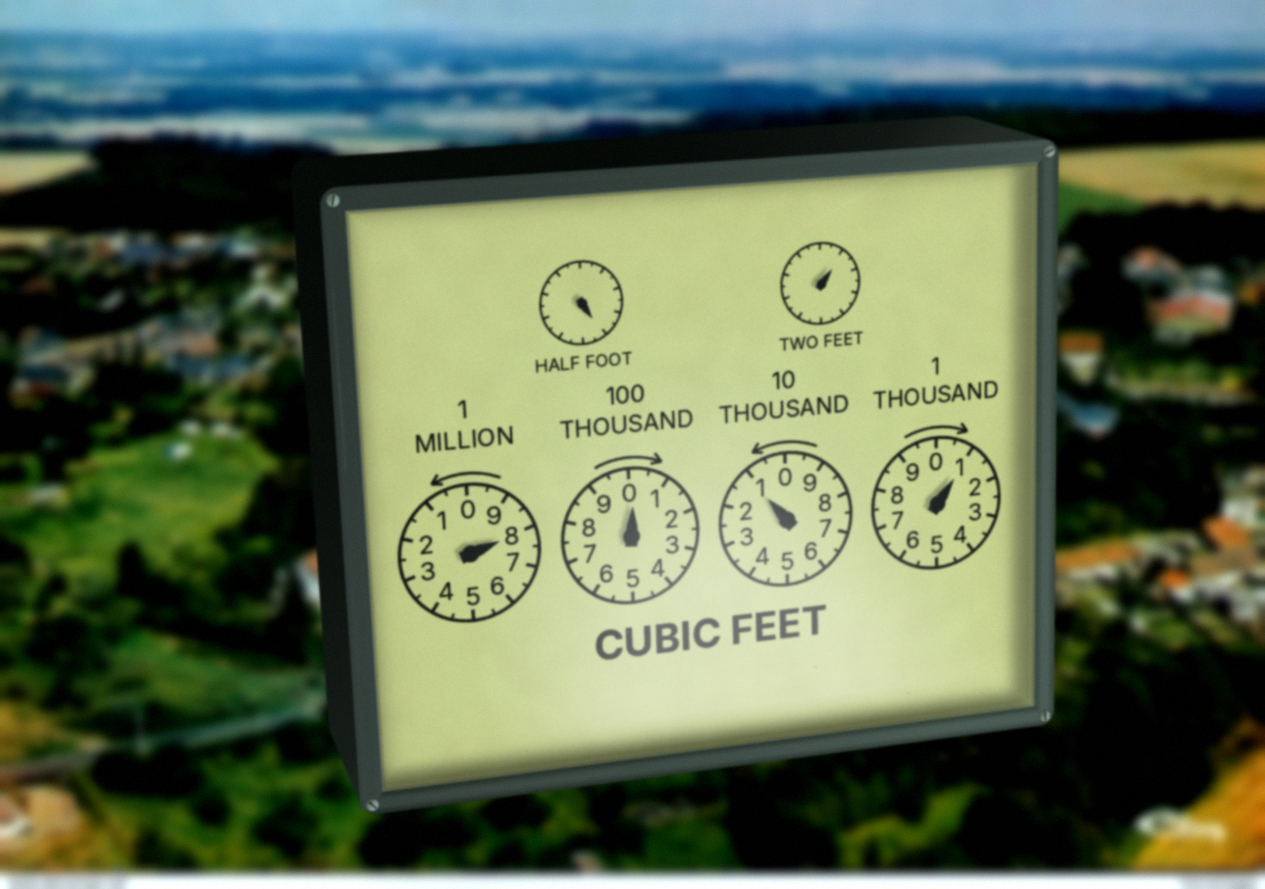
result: 801100 ft³
